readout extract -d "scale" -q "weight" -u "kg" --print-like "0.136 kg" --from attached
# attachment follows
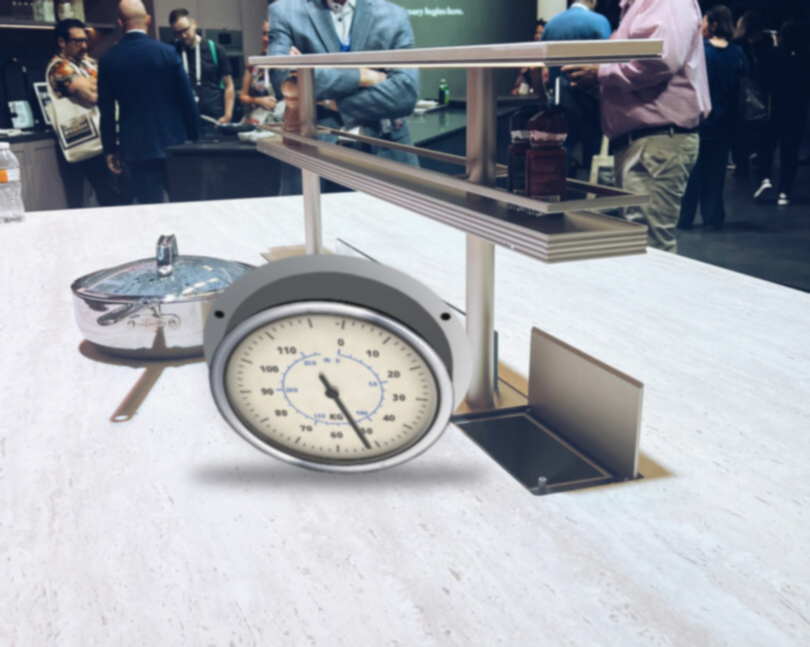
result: 52 kg
